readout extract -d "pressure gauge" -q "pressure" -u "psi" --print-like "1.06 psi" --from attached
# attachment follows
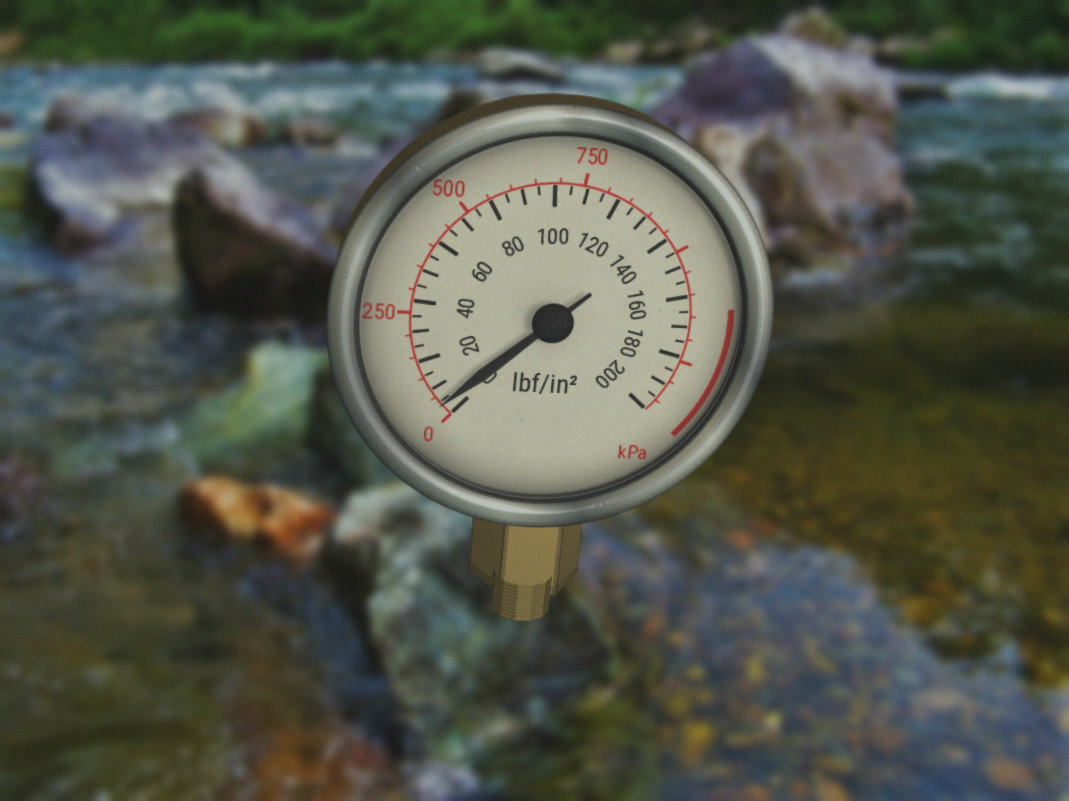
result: 5 psi
